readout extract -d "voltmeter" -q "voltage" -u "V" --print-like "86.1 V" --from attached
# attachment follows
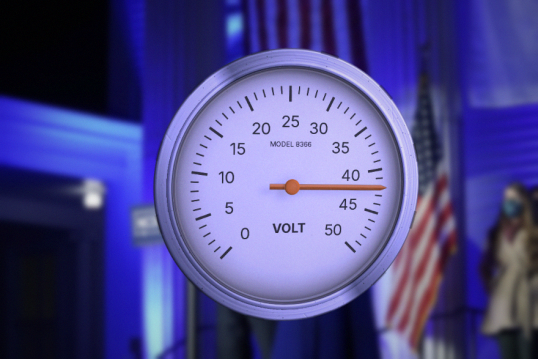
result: 42 V
